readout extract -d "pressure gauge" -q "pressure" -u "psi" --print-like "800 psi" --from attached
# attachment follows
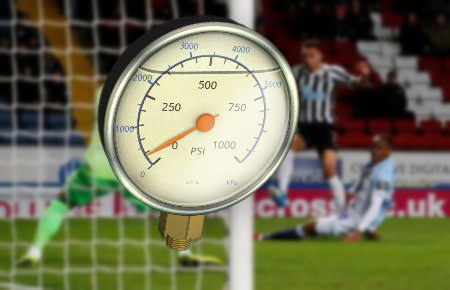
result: 50 psi
